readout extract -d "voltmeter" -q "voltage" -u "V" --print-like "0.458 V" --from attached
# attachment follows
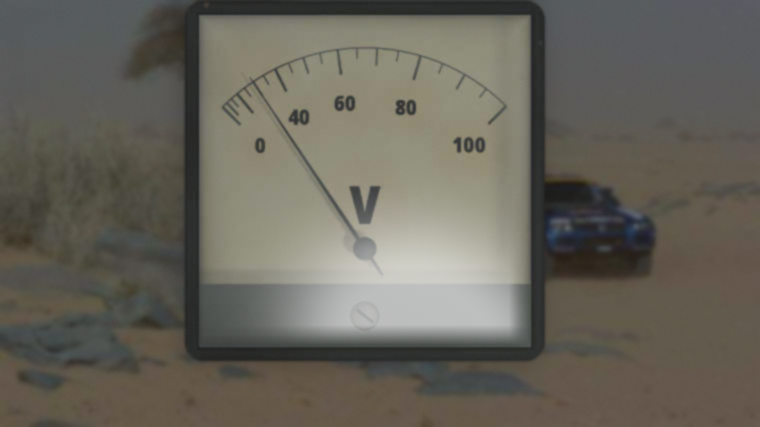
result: 30 V
